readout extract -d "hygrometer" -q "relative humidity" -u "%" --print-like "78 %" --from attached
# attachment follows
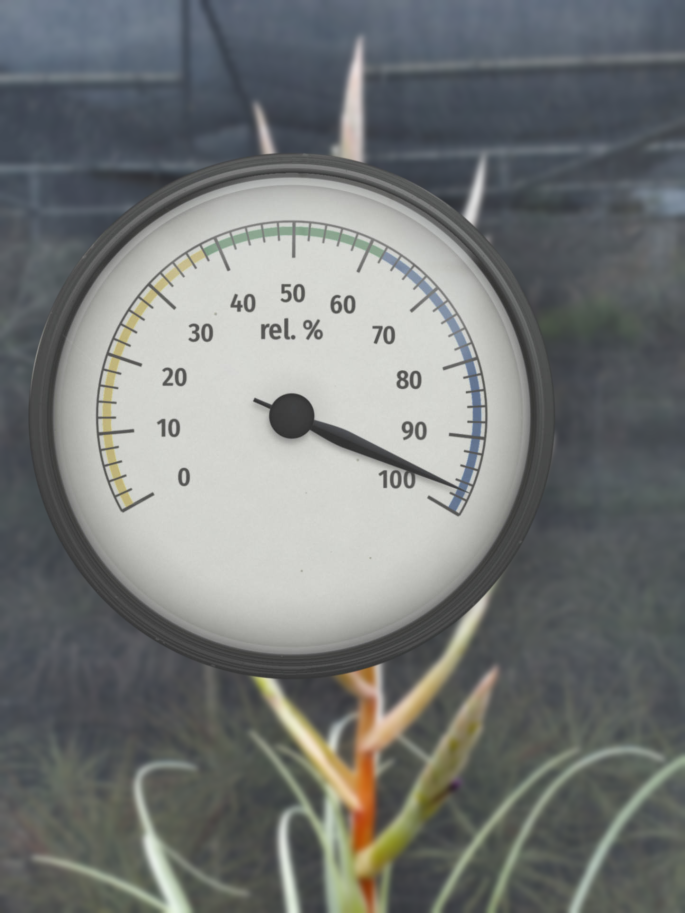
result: 97 %
